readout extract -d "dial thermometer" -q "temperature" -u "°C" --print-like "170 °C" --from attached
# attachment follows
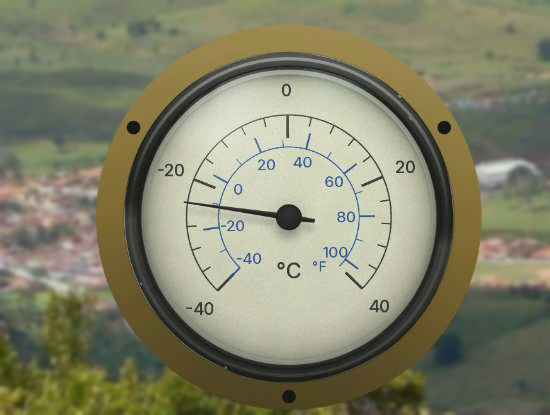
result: -24 °C
